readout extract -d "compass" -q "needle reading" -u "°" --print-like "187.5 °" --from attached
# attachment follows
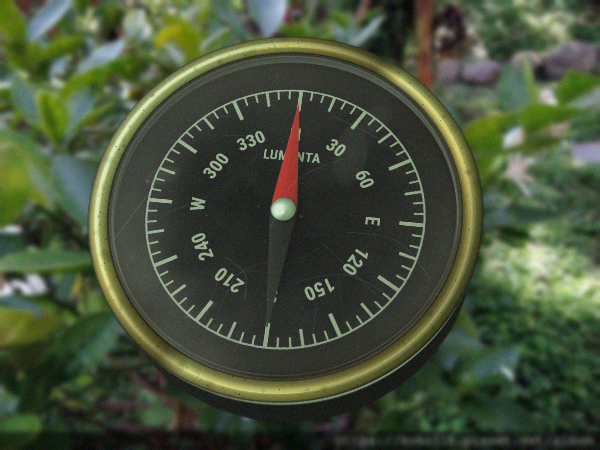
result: 0 °
